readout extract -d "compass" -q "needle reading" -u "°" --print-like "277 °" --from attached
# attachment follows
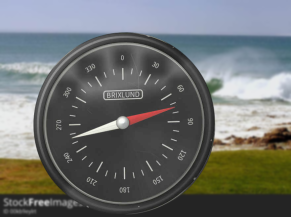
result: 75 °
